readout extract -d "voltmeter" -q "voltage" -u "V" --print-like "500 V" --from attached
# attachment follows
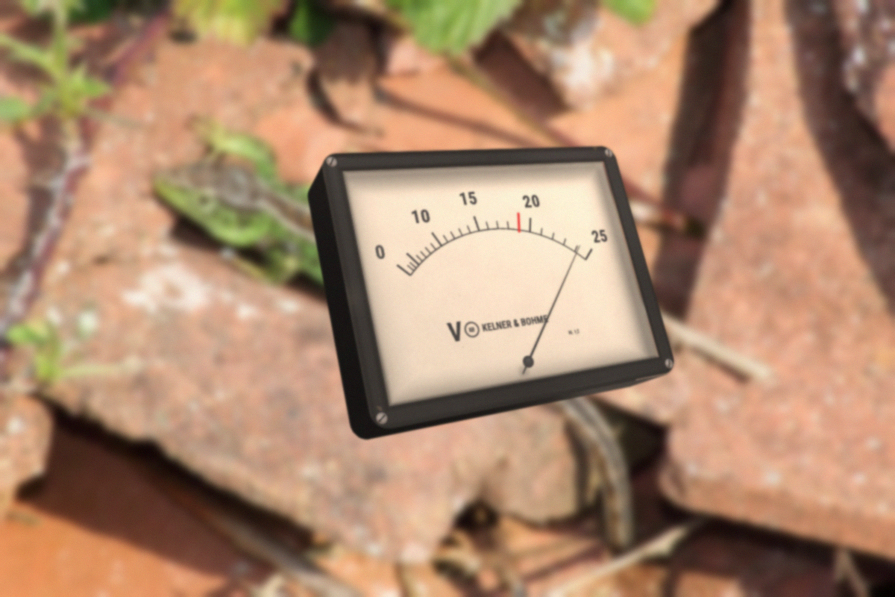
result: 24 V
